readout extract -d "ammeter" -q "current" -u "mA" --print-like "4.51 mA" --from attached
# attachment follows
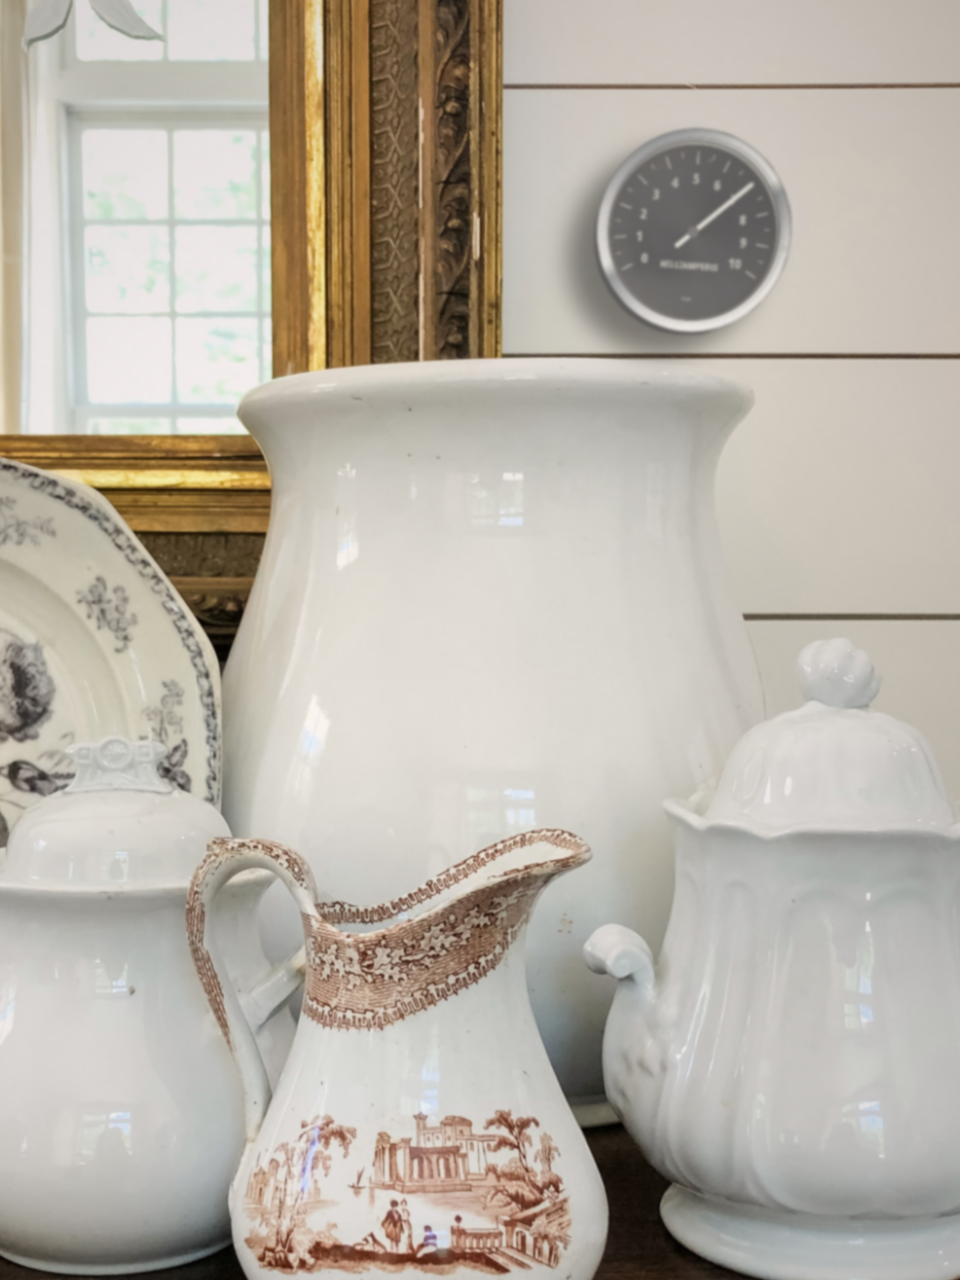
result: 7 mA
